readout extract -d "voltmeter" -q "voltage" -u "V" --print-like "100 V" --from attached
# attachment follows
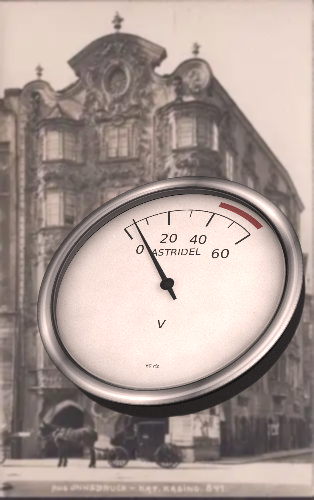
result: 5 V
